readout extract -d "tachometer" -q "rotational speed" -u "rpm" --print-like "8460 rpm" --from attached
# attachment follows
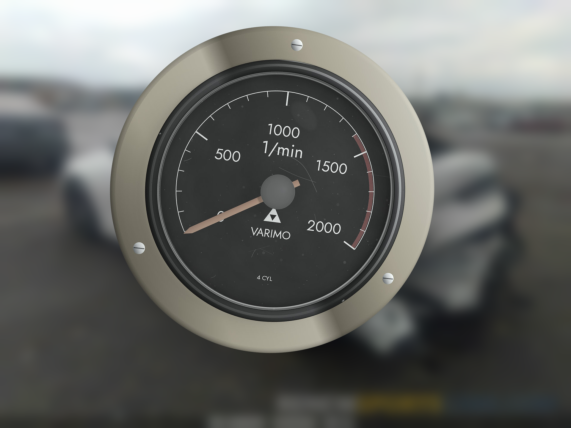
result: 0 rpm
